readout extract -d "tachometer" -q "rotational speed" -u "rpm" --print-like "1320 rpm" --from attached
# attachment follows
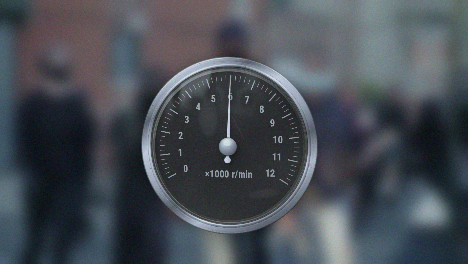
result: 6000 rpm
